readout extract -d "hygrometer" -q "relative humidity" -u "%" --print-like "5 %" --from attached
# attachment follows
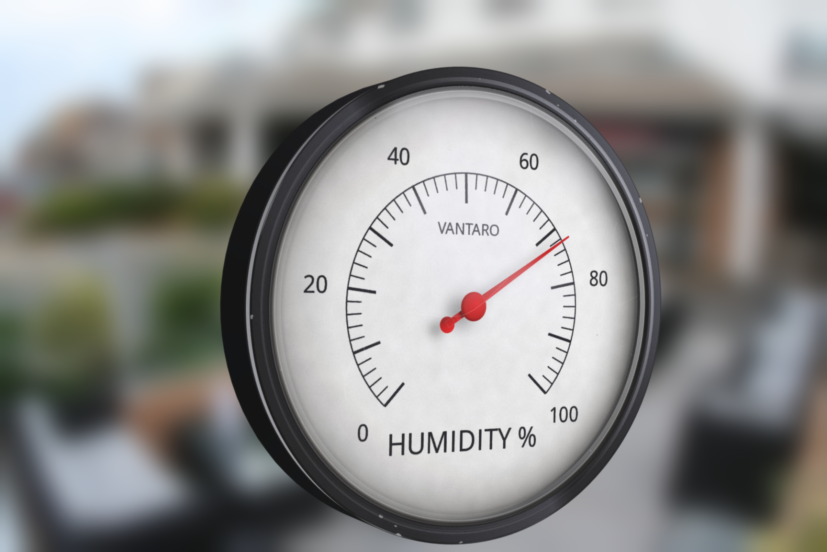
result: 72 %
